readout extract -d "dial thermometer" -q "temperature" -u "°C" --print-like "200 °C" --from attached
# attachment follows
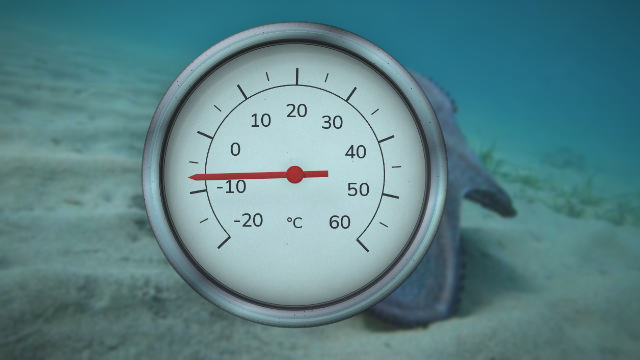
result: -7.5 °C
